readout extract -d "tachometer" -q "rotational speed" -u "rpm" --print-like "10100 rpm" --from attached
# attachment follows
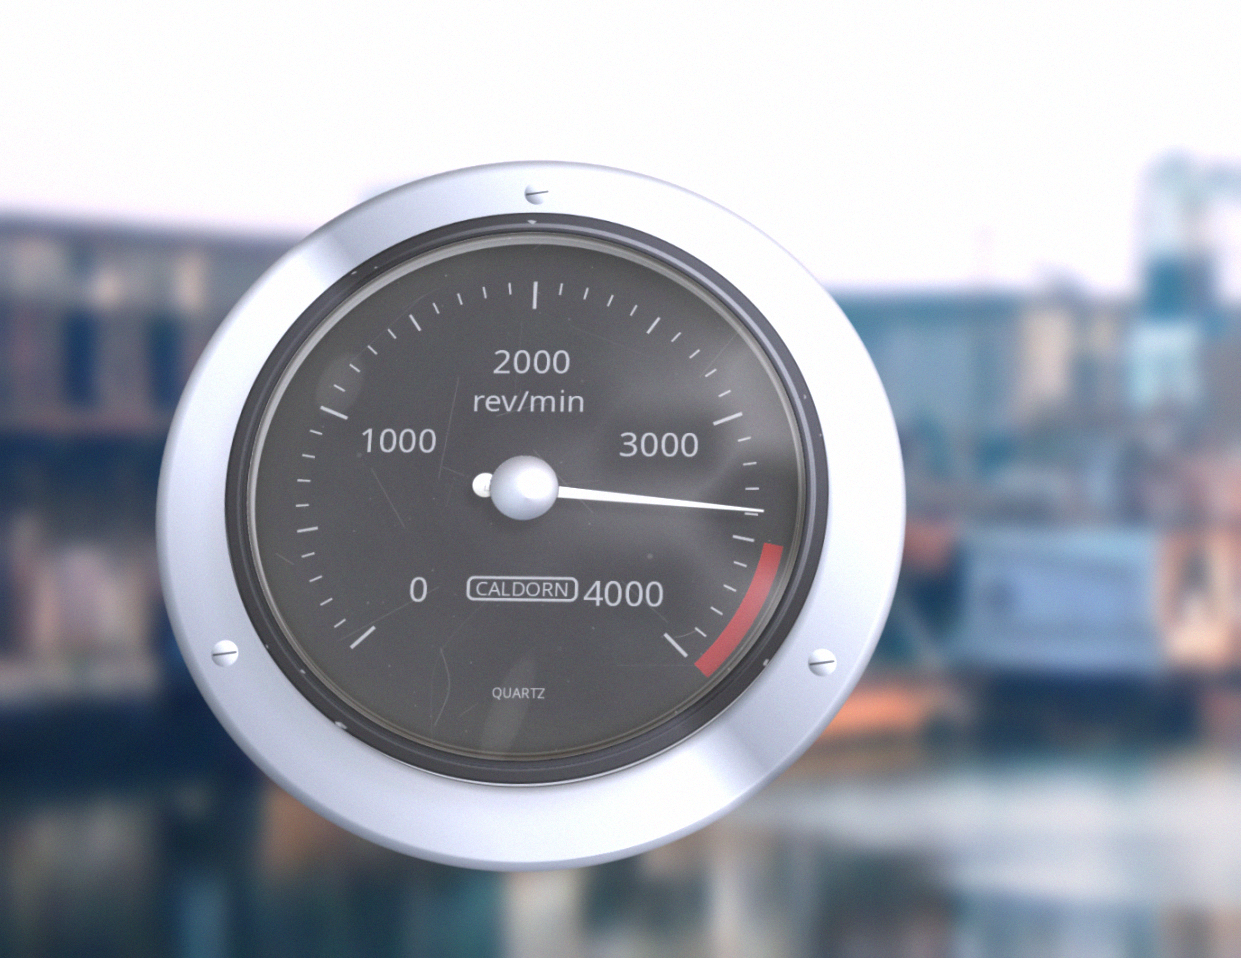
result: 3400 rpm
